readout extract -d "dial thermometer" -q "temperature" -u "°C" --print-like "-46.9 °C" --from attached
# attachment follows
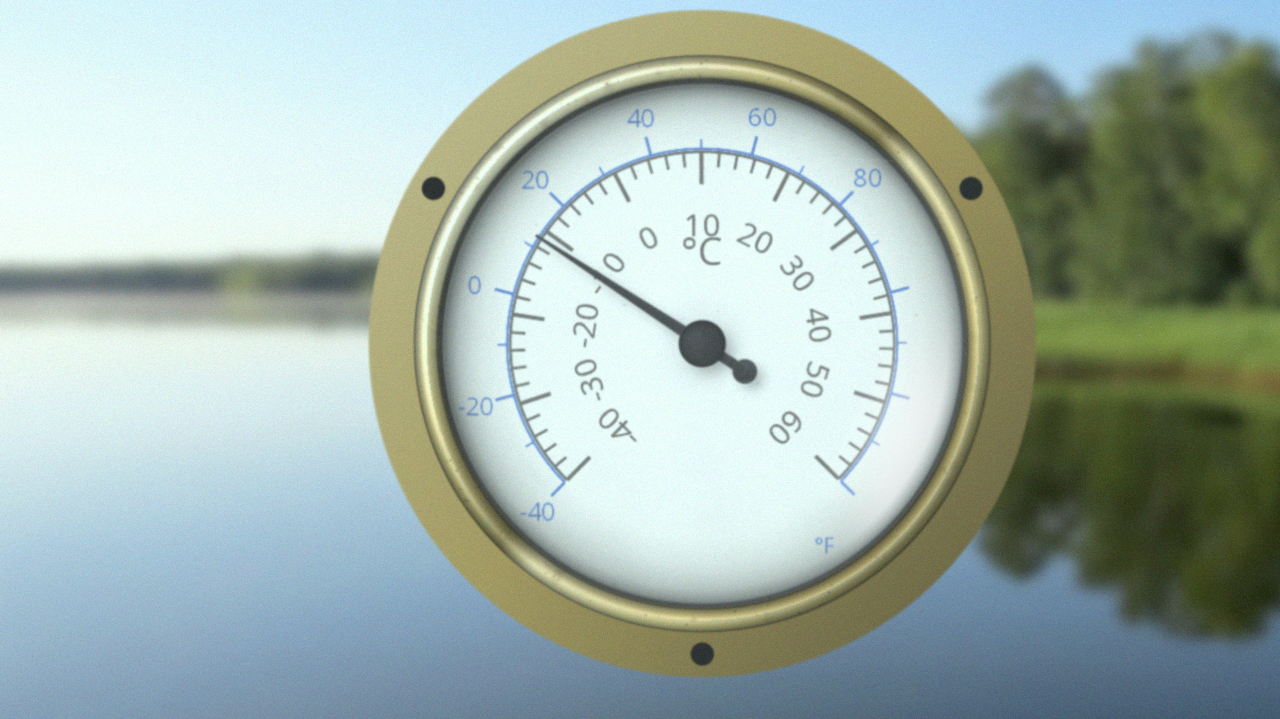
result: -11 °C
